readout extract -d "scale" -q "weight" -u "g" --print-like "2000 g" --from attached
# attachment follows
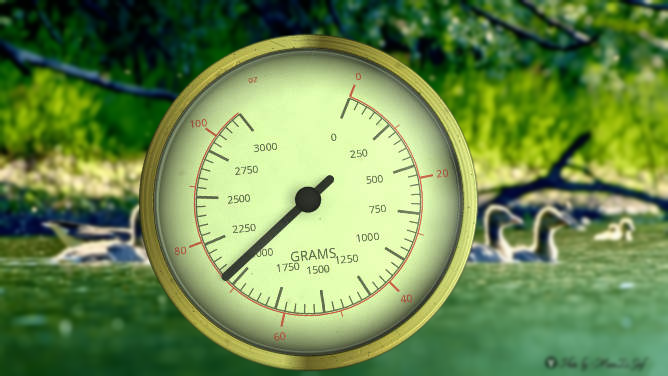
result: 2050 g
